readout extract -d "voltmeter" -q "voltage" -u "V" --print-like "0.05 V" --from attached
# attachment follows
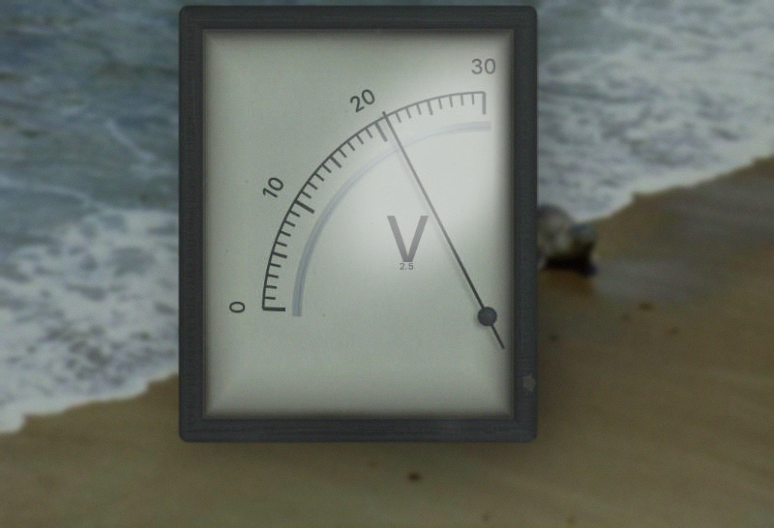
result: 21 V
